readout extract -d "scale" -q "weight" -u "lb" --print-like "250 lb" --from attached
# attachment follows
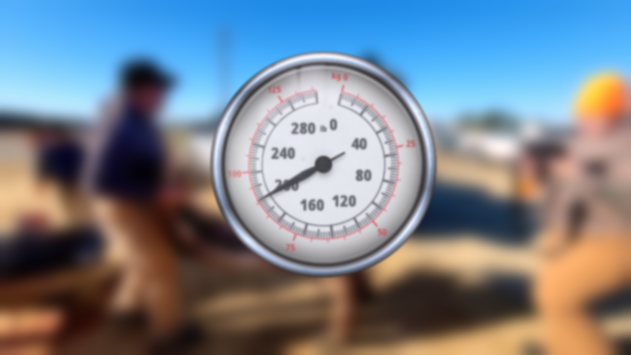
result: 200 lb
